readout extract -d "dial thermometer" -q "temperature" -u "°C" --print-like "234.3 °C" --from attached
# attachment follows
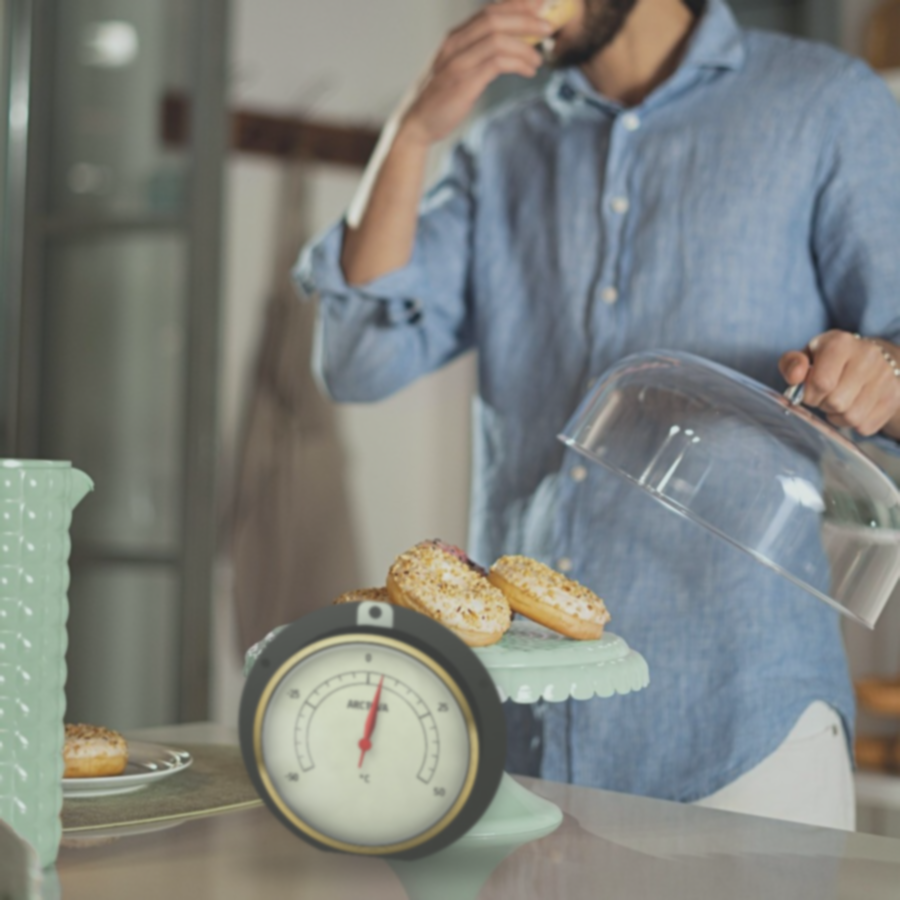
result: 5 °C
